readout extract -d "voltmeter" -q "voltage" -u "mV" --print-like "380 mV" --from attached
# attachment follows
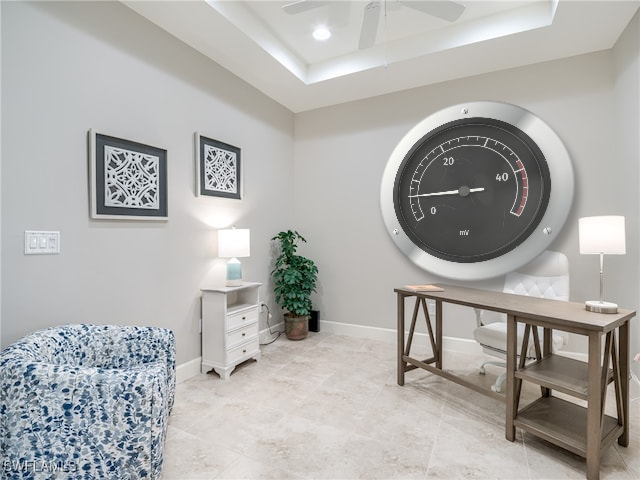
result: 6 mV
